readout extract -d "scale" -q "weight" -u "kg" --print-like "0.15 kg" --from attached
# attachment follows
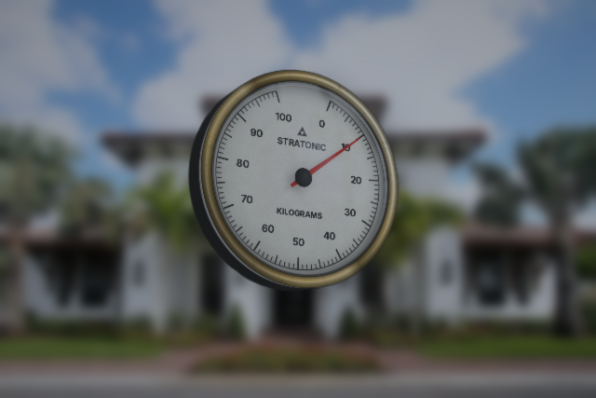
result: 10 kg
